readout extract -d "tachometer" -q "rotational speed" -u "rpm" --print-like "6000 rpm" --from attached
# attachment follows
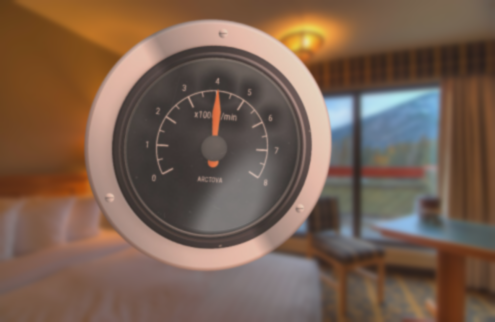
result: 4000 rpm
